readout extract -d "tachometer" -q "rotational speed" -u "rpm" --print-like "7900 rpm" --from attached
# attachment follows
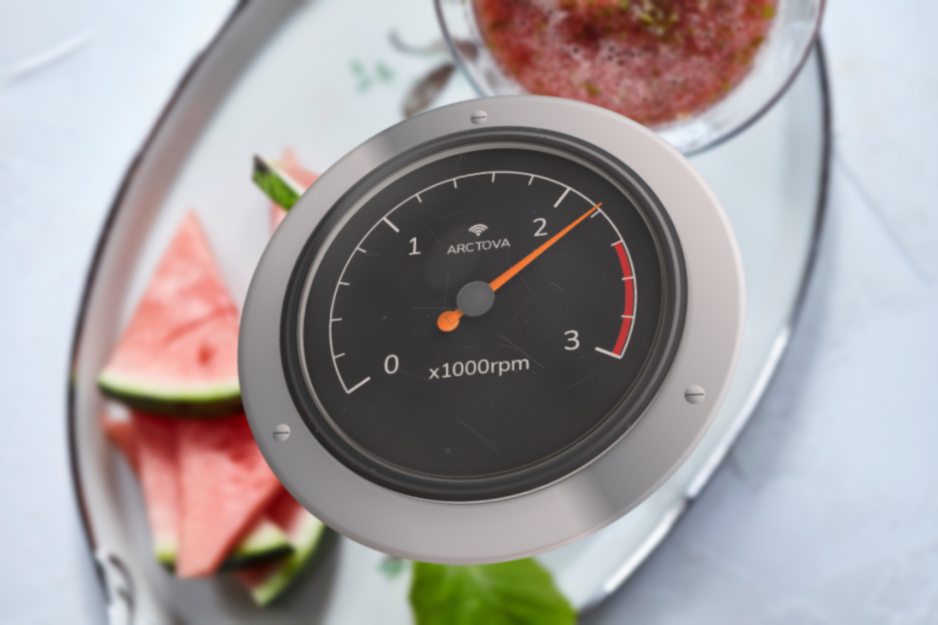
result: 2200 rpm
